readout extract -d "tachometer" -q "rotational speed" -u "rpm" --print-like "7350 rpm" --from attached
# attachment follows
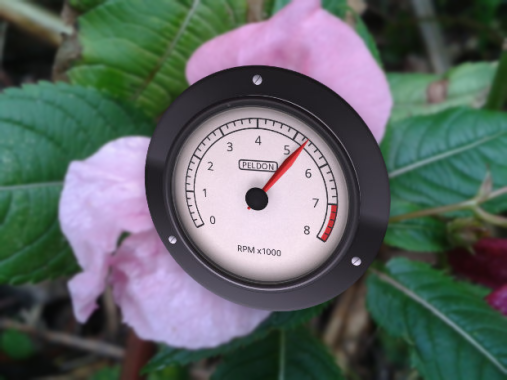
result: 5300 rpm
